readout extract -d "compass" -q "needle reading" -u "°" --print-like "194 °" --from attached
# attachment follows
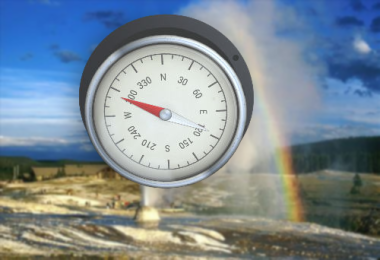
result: 295 °
